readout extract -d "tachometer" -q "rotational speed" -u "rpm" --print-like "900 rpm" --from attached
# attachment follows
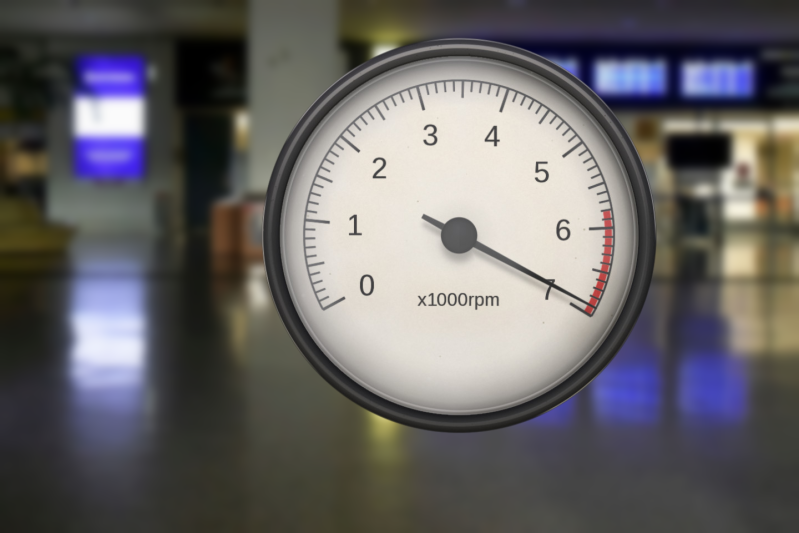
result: 6900 rpm
